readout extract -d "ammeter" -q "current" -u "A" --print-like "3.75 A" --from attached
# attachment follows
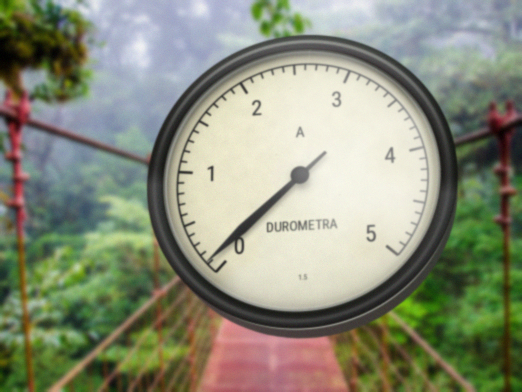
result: 0.1 A
